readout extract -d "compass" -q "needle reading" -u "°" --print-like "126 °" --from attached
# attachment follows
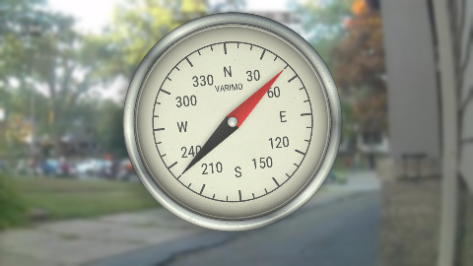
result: 50 °
